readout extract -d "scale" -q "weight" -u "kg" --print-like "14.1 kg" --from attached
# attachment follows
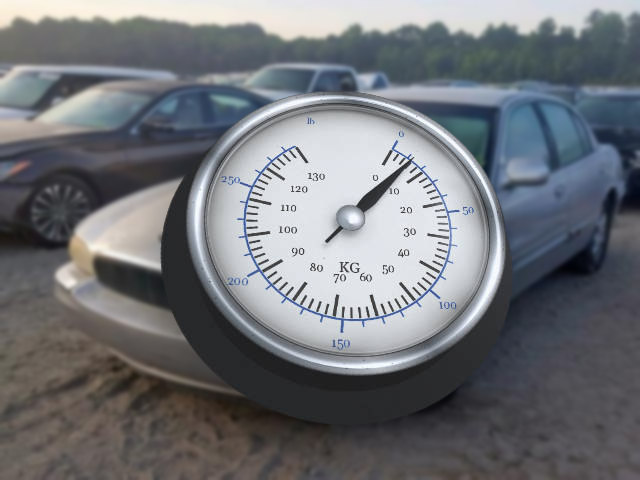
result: 6 kg
